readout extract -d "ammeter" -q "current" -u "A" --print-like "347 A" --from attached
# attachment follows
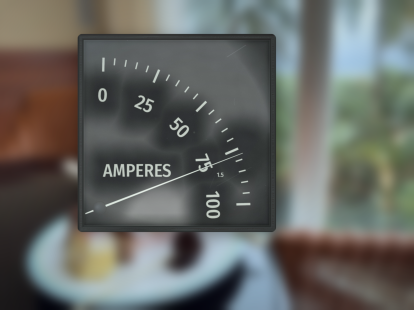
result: 77.5 A
